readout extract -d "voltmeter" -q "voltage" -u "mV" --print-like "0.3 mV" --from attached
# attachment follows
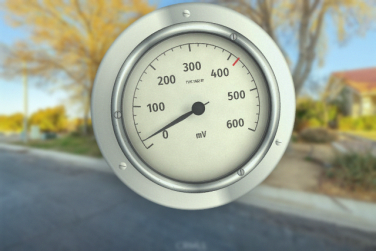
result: 20 mV
